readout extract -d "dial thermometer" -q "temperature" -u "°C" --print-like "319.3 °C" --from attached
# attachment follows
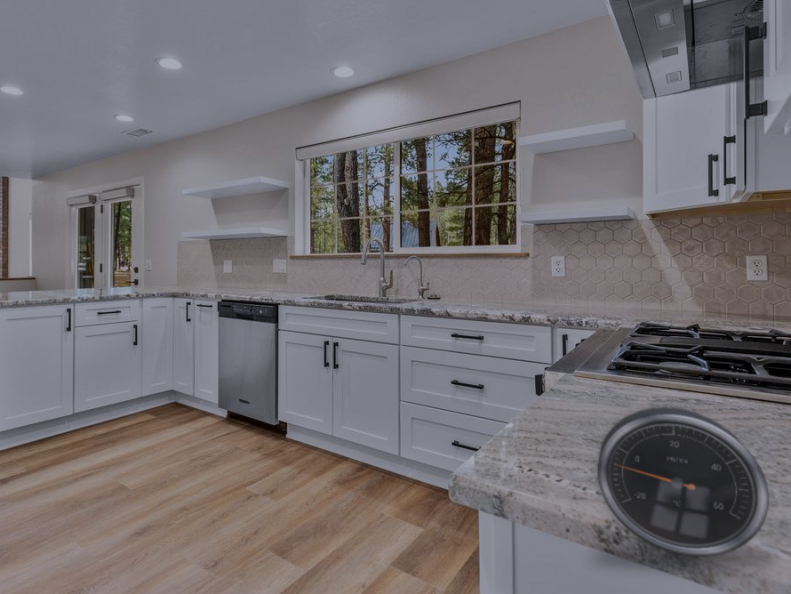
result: -6 °C
